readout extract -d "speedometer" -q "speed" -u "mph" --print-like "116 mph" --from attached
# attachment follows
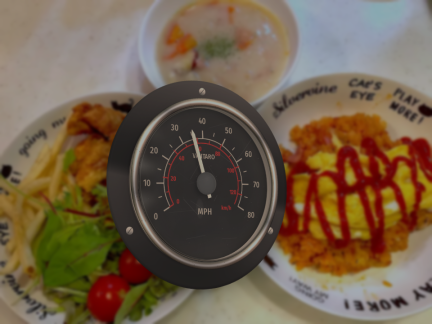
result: 35 mph
